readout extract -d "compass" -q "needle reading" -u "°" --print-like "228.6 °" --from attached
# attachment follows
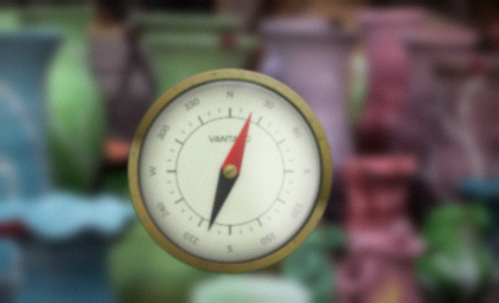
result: 20 °
